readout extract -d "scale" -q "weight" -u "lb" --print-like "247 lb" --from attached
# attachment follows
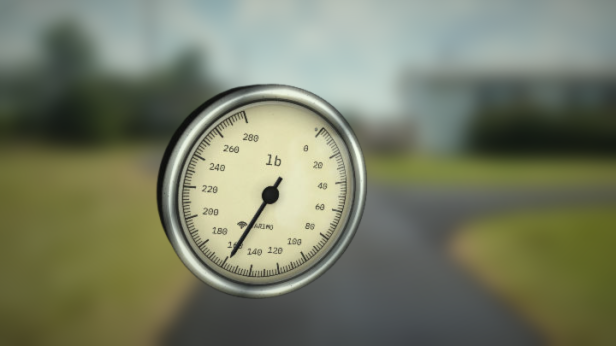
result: 160 lb
